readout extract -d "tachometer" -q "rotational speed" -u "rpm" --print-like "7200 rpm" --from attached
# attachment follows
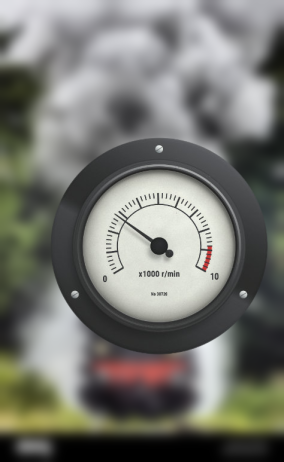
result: 2800 rpm
